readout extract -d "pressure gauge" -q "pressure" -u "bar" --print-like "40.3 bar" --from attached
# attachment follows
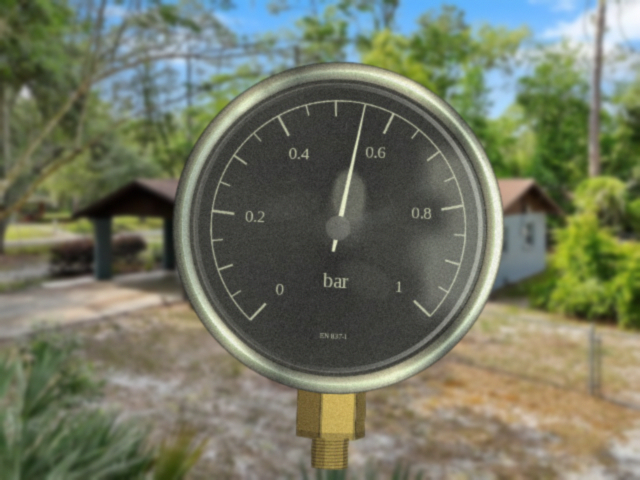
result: 0.55 bar
